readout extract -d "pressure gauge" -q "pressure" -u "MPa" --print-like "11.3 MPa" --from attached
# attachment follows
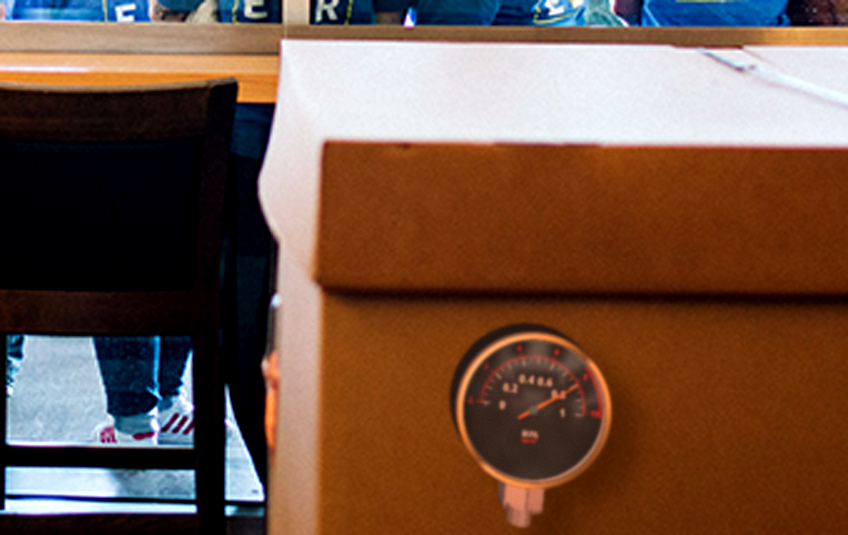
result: 0.8 MPa
